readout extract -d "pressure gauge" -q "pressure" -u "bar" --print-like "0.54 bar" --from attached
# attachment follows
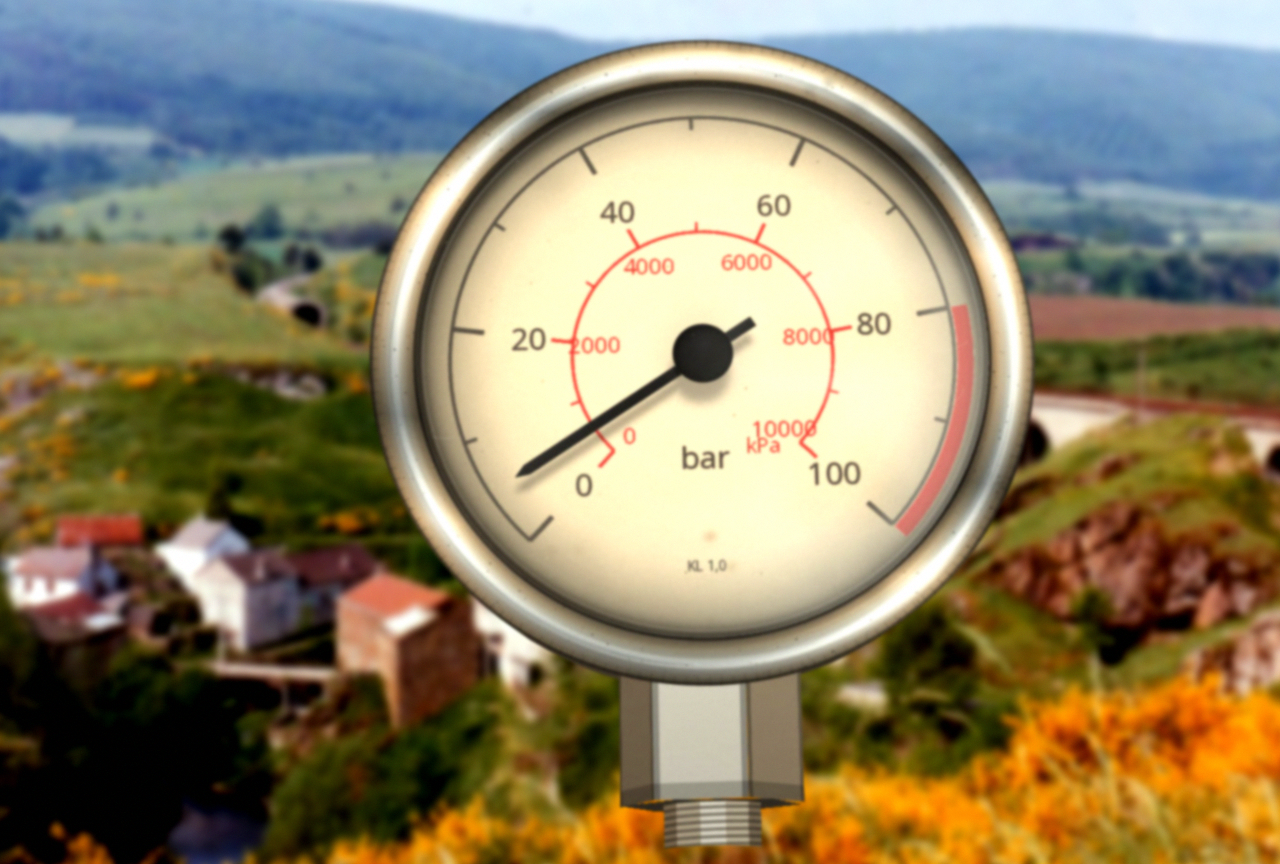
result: 5 bar
